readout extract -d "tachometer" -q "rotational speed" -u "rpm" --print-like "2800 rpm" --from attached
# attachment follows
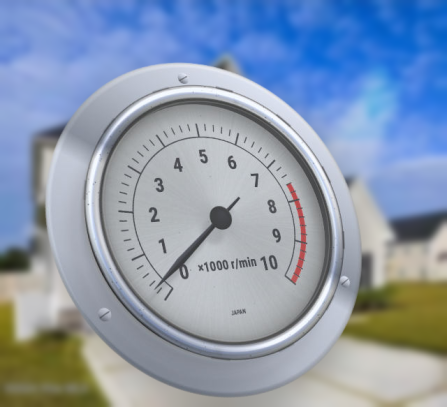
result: 300 rpm
